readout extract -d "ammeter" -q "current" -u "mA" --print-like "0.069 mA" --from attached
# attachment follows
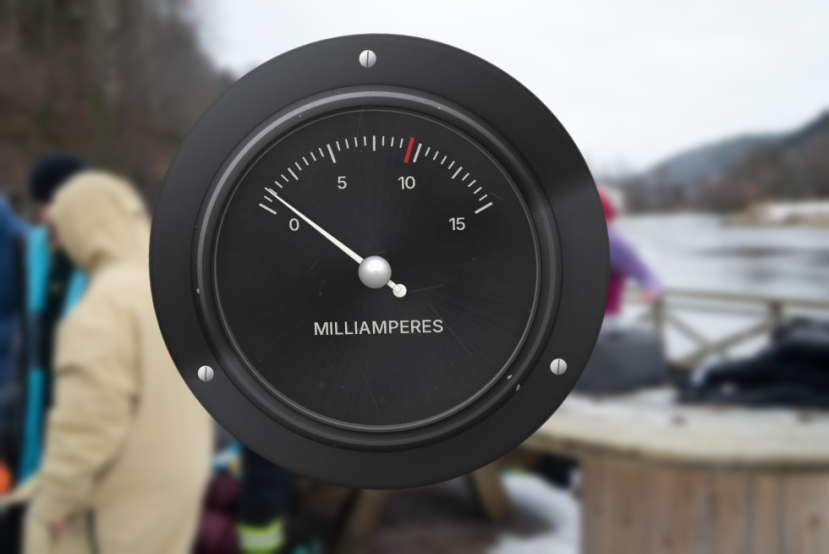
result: 1 mA
